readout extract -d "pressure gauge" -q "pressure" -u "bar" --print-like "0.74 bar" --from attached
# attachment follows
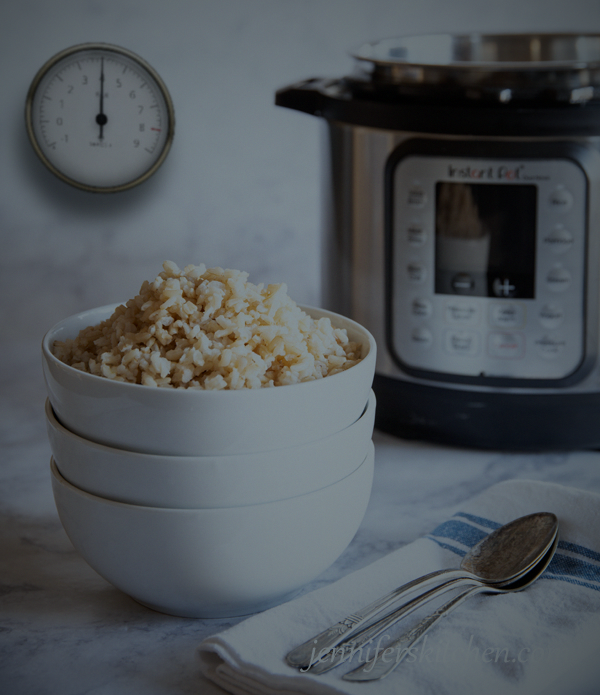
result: 4 bar
